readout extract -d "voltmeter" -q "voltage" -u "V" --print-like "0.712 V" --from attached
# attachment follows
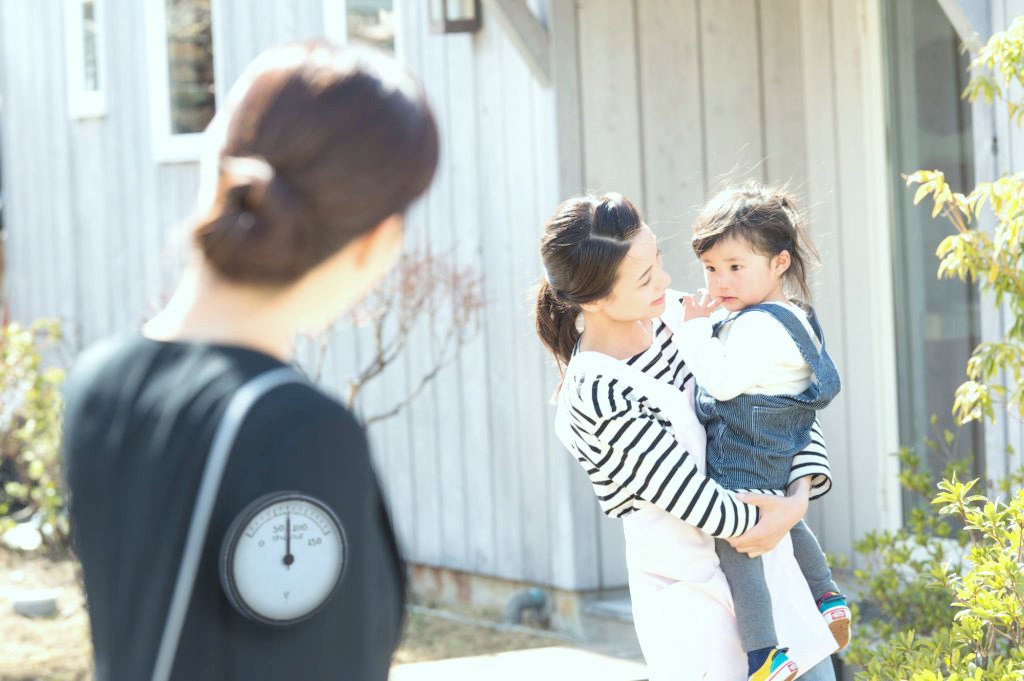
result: 70 V
